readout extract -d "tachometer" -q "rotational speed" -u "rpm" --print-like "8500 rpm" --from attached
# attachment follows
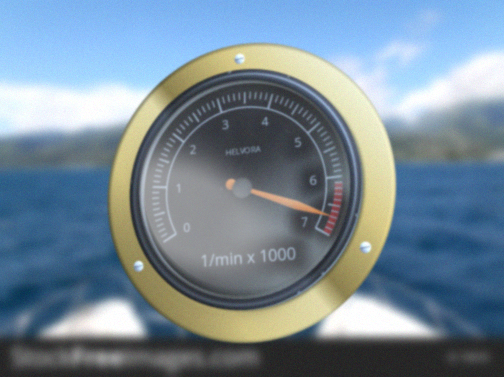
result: 6700 rpm
